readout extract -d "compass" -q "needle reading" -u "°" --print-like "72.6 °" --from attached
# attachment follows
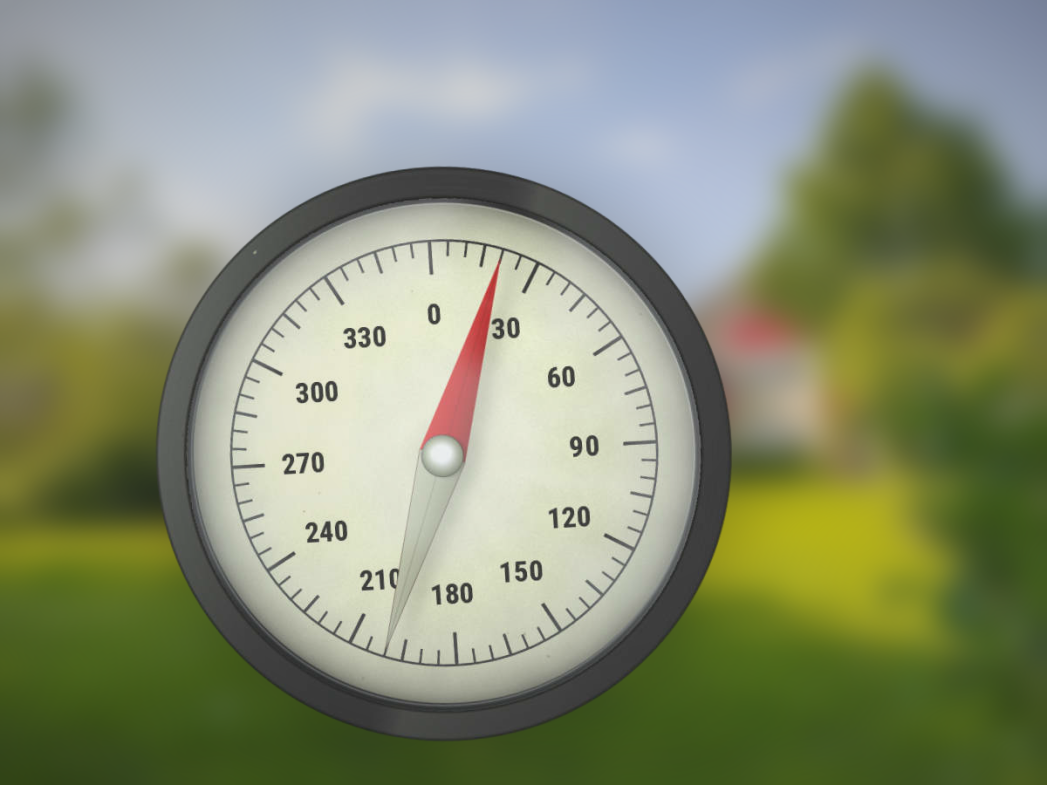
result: 20 °
